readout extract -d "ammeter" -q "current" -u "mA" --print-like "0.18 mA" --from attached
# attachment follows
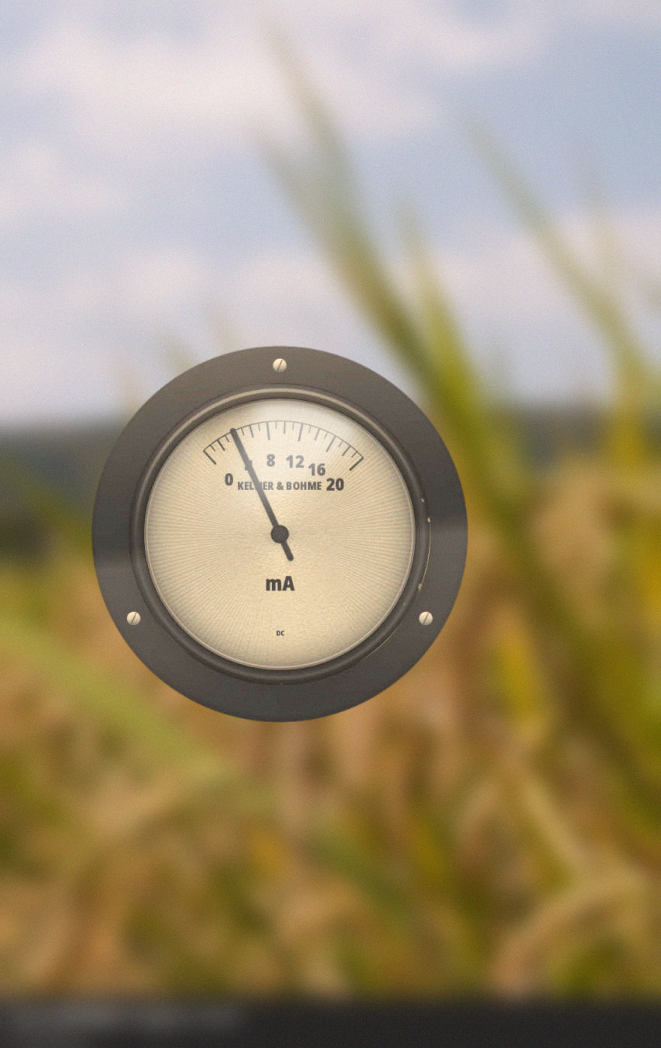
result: 4 mA
